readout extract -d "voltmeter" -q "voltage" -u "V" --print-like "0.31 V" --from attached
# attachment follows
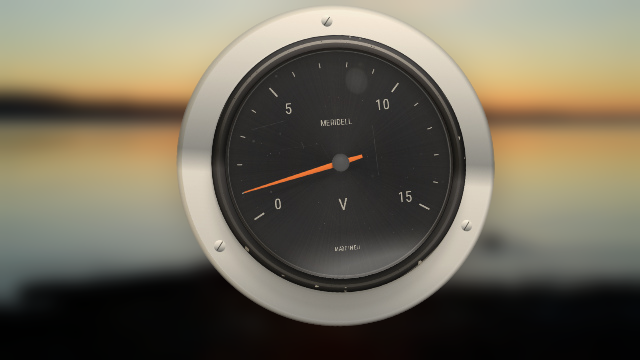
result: 1 V
